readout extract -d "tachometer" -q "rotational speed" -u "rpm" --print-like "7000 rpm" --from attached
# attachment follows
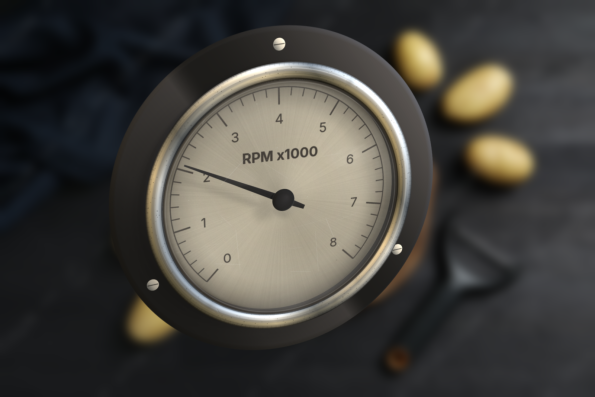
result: 2100 rpm
